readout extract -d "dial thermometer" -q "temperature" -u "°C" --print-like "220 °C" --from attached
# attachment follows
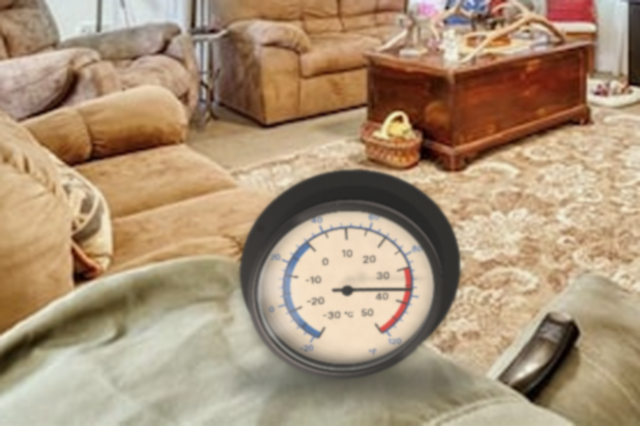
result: 35 °C
